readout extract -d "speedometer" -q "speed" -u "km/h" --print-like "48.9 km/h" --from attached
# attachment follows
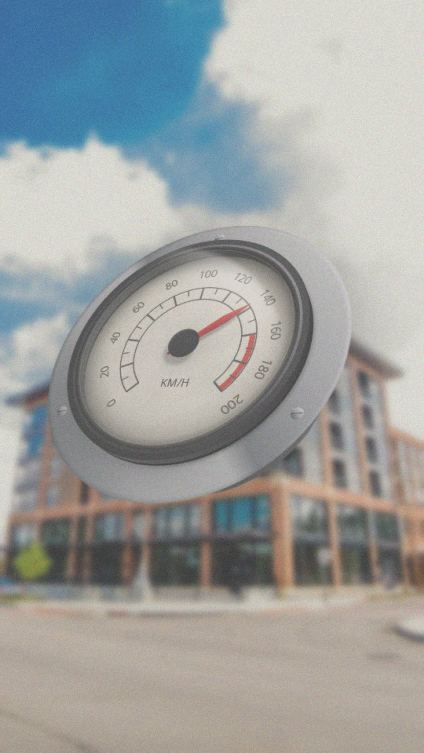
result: 140 km/h
